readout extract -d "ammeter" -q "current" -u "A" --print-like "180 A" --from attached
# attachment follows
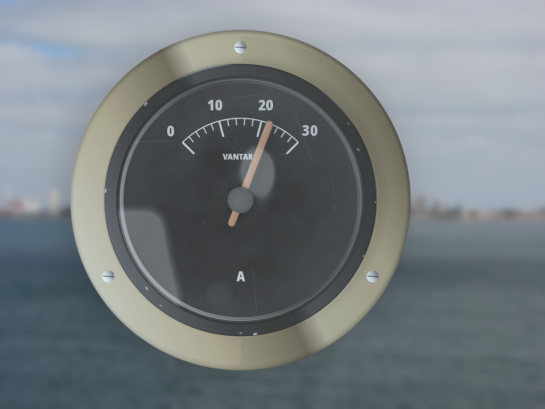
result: 22 A
